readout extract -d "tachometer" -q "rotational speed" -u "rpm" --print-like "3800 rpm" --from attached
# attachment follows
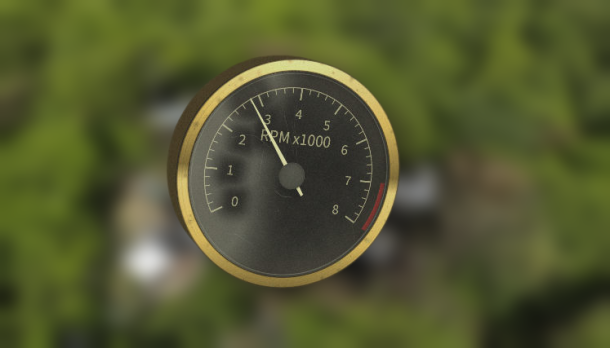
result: 2800 rpm
